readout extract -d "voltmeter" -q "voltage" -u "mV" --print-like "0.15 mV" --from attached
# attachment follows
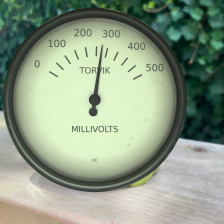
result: 275 mV
